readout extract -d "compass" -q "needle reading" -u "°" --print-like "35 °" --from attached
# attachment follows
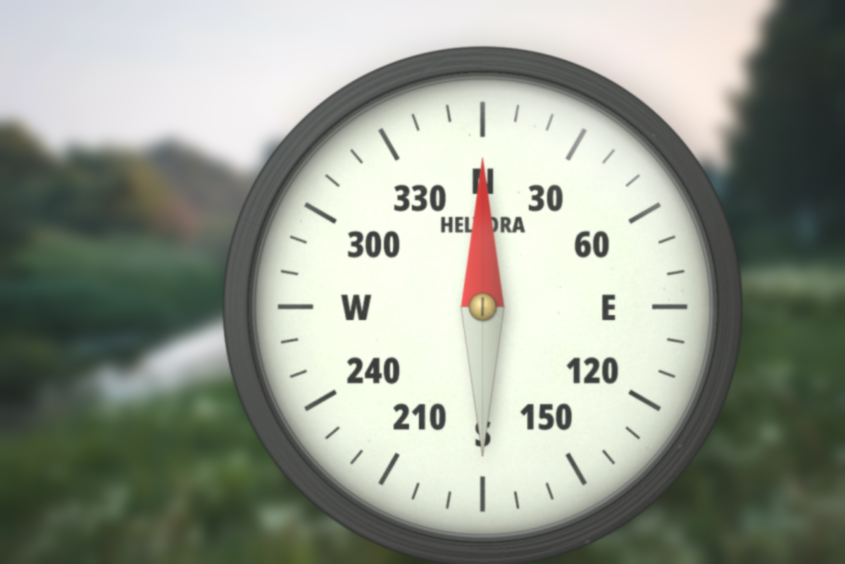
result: 0 °
